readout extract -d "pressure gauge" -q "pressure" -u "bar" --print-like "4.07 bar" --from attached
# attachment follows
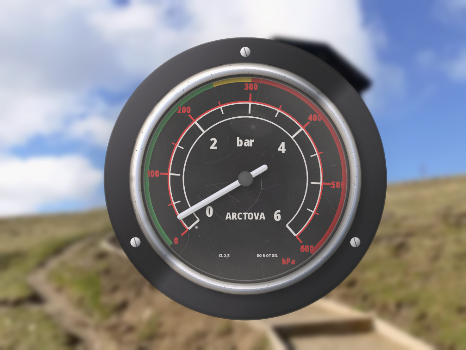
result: 0.25 bar
